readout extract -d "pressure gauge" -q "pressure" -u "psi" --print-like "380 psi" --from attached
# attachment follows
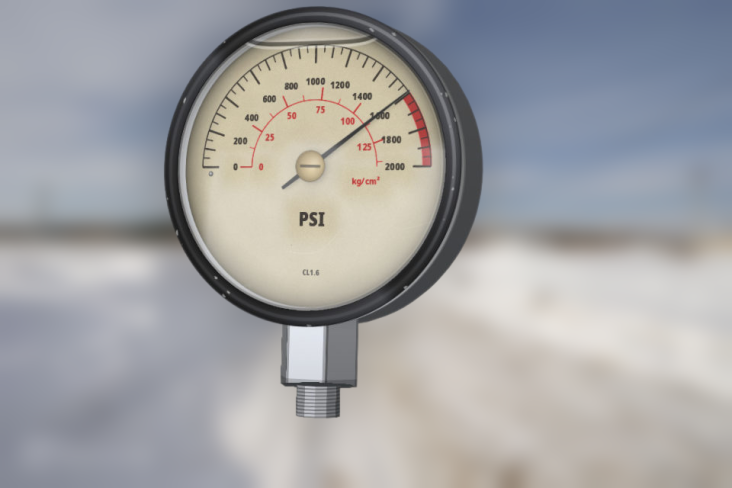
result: 1600 psi
